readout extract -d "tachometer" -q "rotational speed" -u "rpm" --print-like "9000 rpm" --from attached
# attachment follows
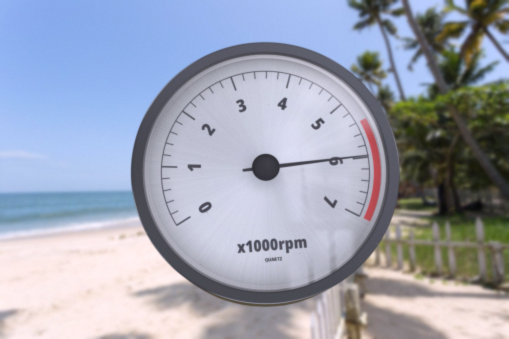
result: 6000 rpm
